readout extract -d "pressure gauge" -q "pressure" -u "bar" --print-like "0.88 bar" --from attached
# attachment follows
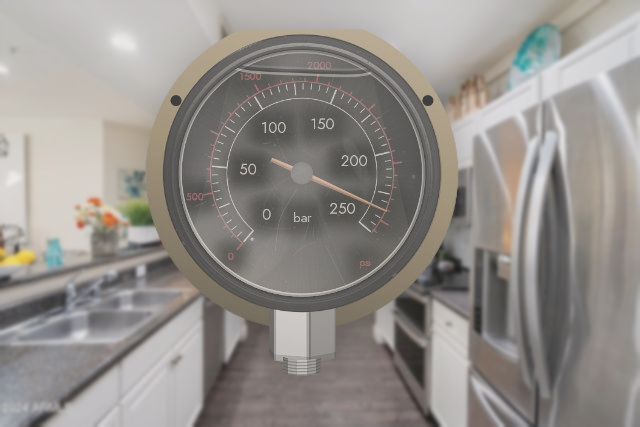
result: 235 bar
